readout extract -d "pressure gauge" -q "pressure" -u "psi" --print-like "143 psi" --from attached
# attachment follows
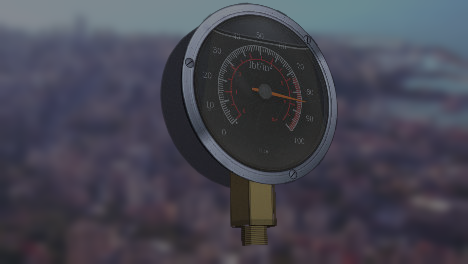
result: 85 psi
